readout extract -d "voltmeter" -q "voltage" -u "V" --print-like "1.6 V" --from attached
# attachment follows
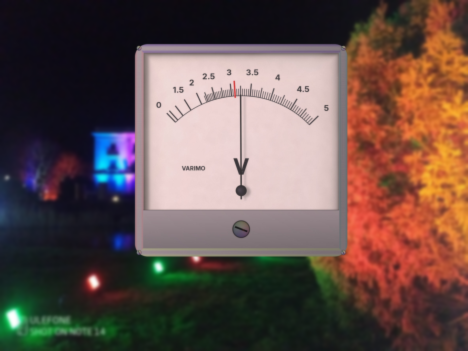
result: 3.25 V
